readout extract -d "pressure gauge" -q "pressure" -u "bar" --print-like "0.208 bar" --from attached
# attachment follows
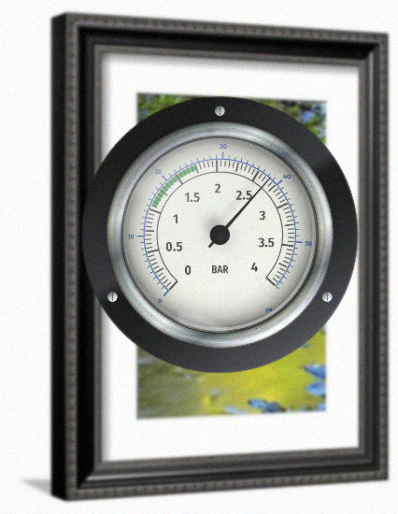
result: 2.65 bar
